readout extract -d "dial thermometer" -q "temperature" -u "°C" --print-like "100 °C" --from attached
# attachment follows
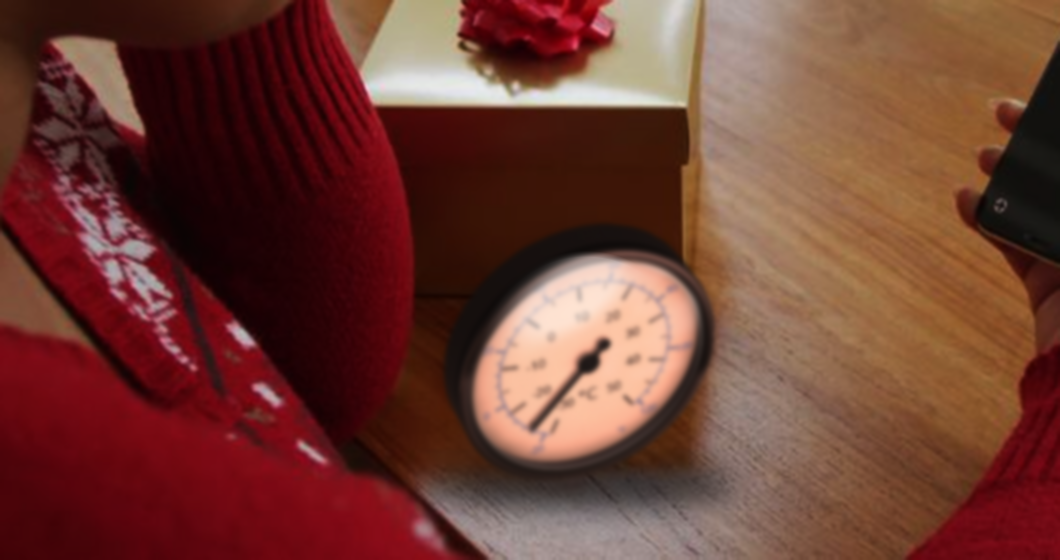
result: -25 °C
